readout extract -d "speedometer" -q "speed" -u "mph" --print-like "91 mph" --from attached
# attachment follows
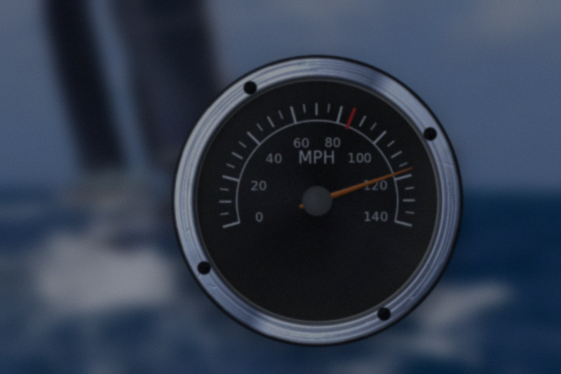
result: 117.5 mph
